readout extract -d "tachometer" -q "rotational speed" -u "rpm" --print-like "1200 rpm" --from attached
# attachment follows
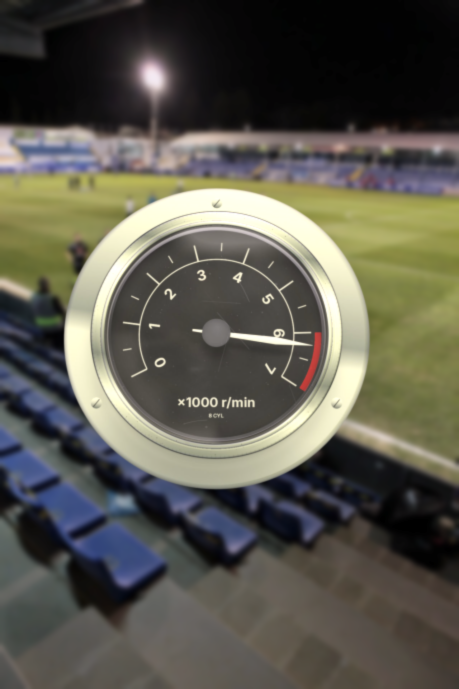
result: 6250 rpm
